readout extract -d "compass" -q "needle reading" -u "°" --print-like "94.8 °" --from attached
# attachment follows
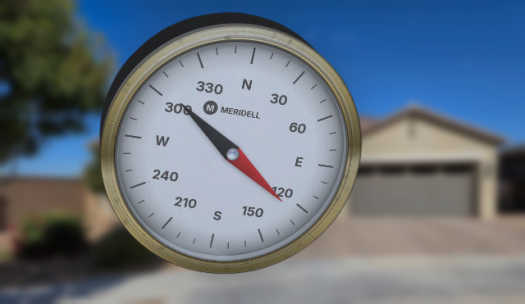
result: 125 °
